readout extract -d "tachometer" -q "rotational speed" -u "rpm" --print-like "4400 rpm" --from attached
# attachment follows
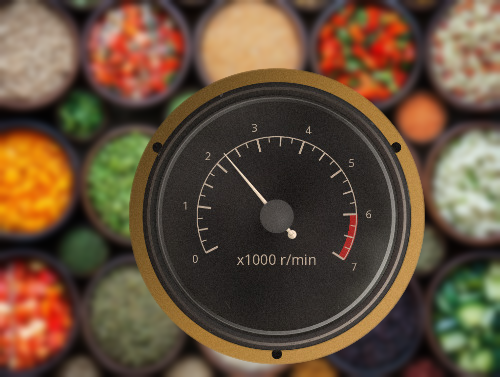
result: 2250 rpm
